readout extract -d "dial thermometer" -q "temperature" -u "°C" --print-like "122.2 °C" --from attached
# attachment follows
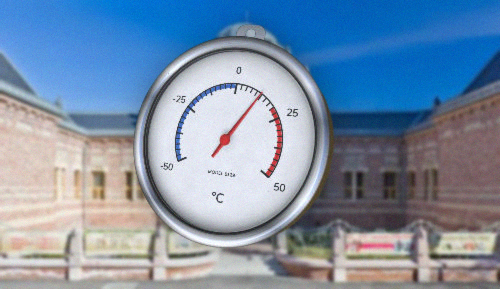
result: 12.5 °C
